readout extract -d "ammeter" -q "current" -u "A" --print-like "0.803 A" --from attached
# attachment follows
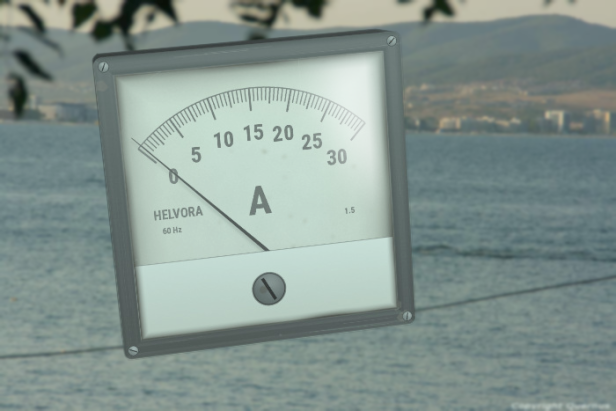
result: 0.5 A
